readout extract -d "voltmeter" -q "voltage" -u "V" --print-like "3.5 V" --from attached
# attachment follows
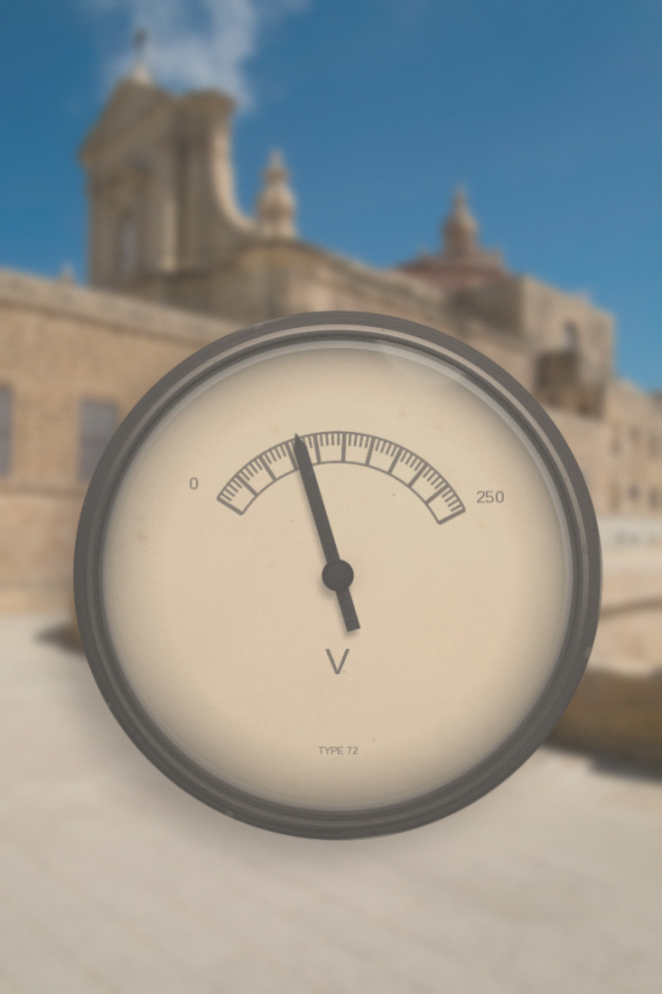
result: 85 V
